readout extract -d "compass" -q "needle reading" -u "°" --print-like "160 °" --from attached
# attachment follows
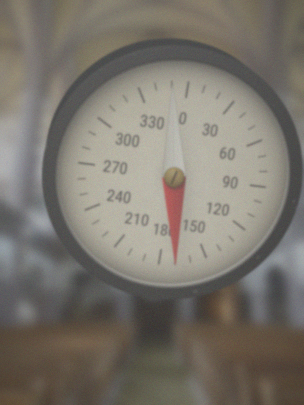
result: 170 °
